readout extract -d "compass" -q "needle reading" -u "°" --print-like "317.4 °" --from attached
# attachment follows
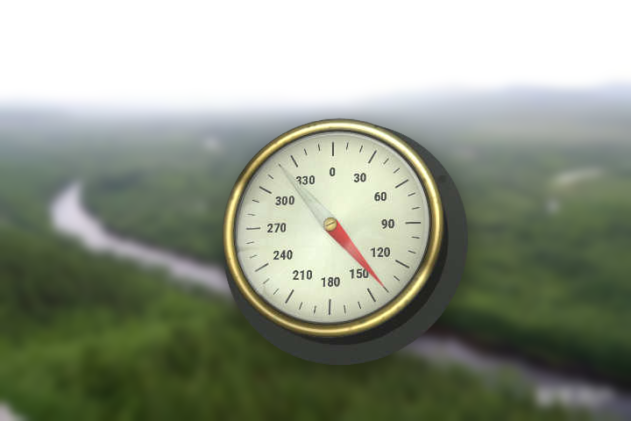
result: 140 °
